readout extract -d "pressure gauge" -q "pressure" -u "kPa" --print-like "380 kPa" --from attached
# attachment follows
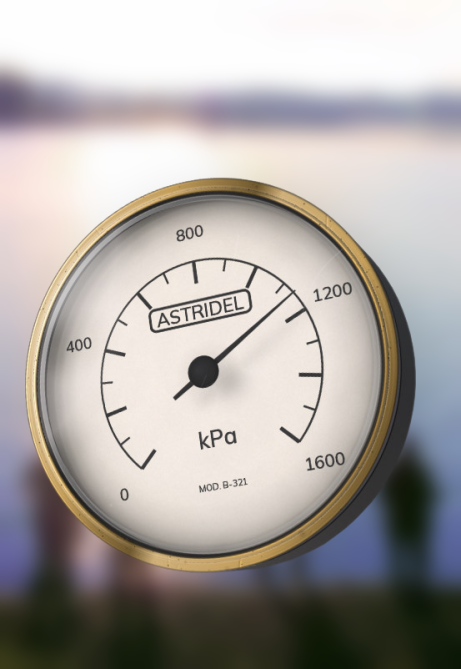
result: 1150 kPa
